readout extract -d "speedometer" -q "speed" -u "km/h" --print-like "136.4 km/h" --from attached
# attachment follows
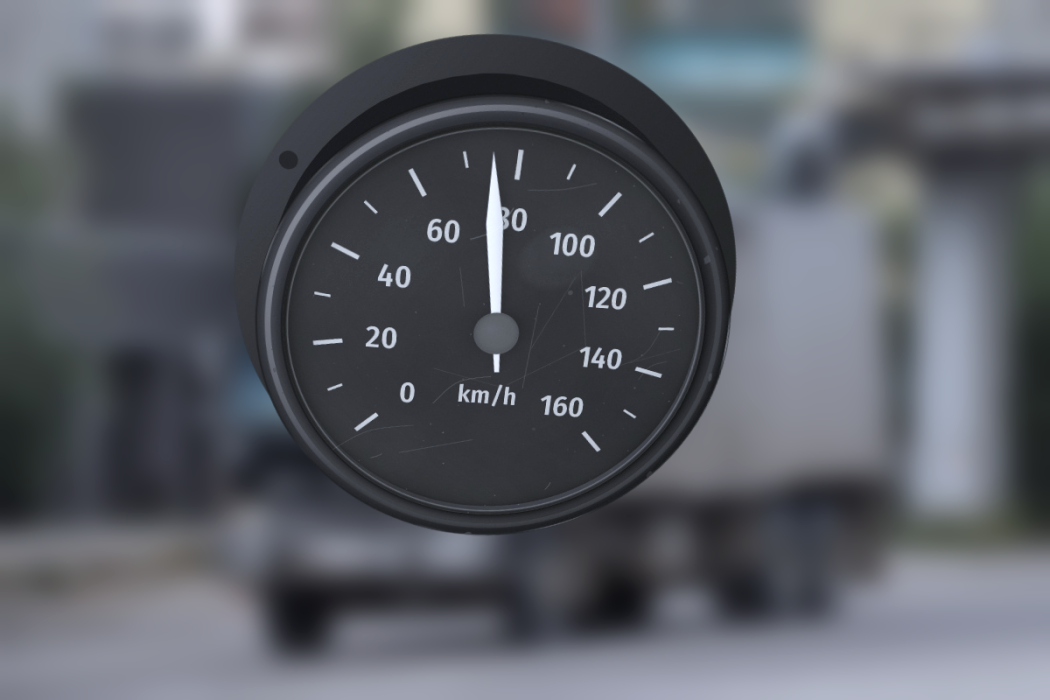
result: 75 km/h
